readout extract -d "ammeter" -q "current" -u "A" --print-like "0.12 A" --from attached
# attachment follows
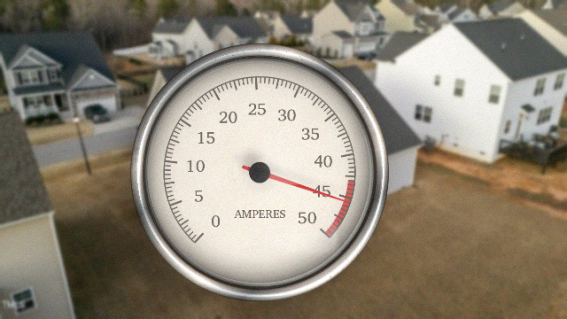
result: 45.5 A
